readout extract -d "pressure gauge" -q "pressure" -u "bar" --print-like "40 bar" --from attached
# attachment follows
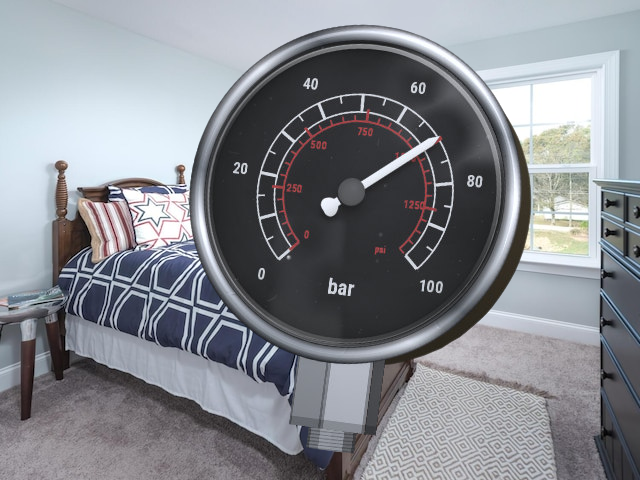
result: 70 bar
